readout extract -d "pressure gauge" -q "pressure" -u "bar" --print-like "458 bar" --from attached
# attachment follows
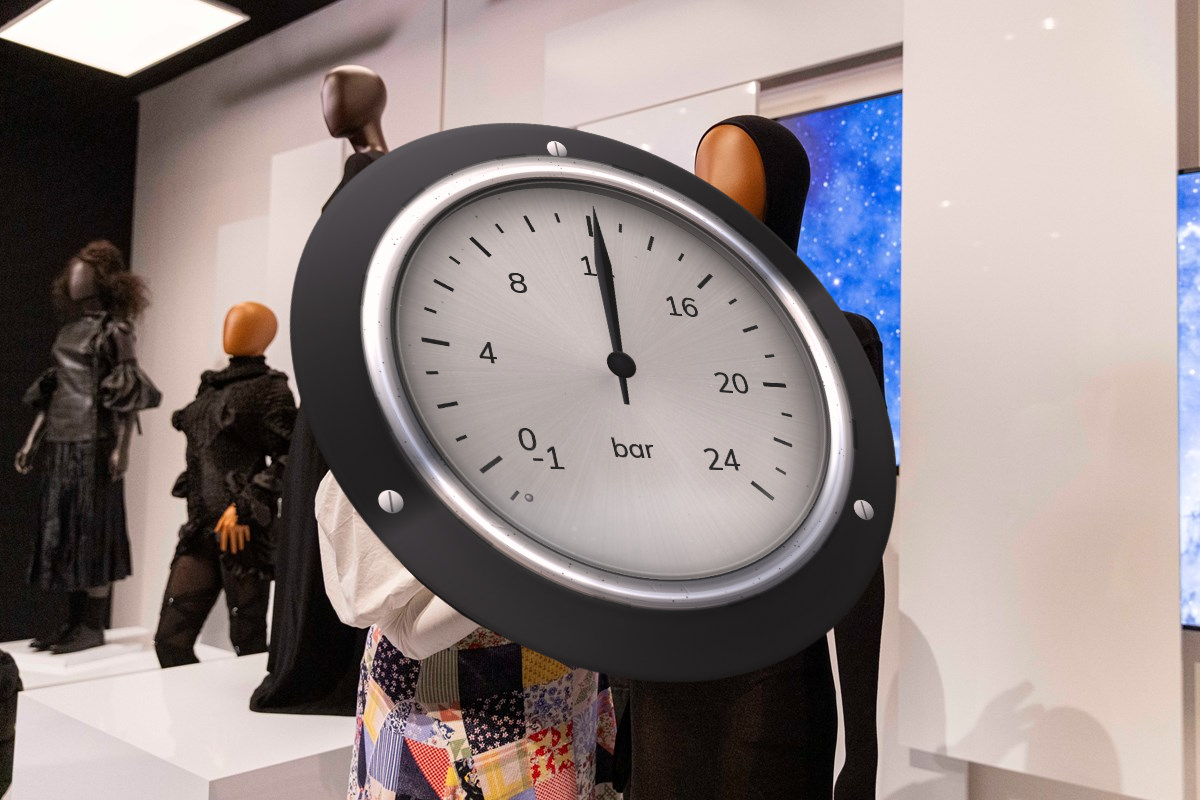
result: 12 bar
